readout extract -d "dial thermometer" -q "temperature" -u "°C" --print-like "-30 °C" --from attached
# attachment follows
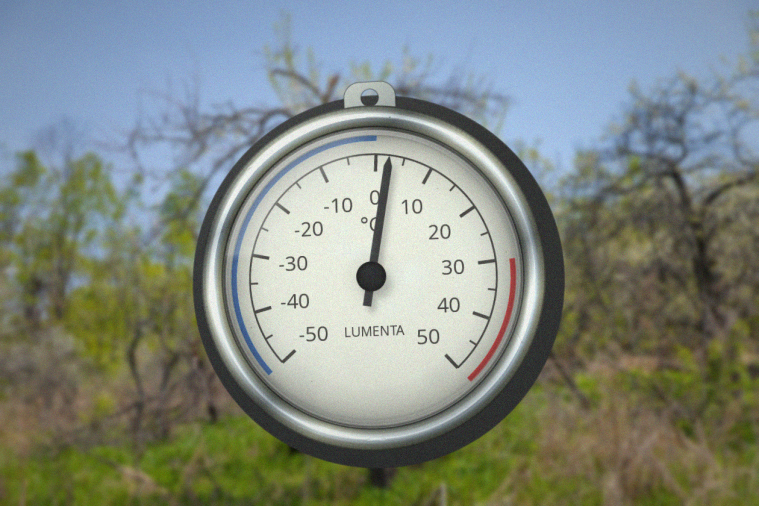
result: 2.5 °C
